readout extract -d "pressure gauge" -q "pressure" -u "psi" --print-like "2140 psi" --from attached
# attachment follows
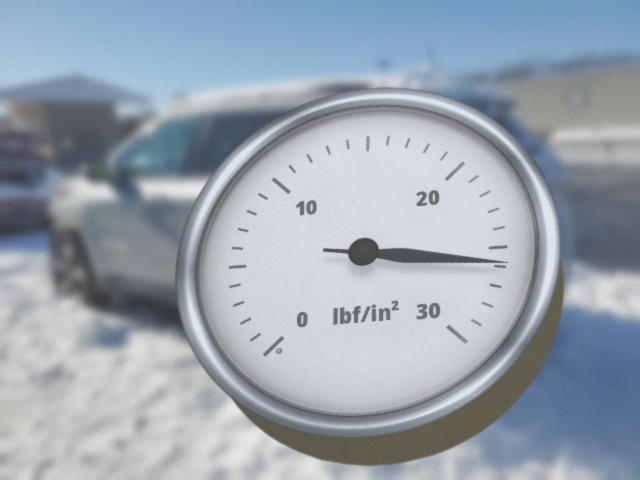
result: 26 psi
